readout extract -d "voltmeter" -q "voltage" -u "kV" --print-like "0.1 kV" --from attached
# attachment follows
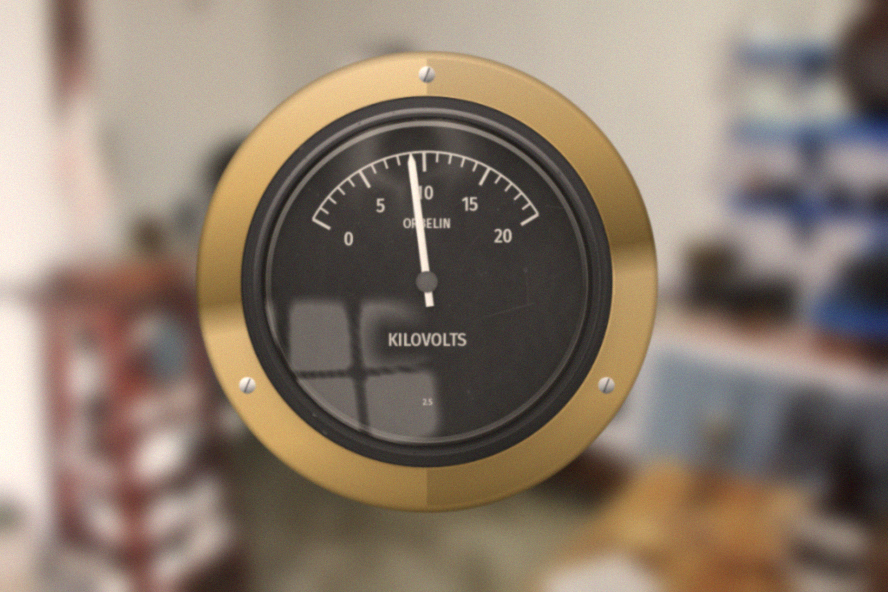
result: 9 kV
